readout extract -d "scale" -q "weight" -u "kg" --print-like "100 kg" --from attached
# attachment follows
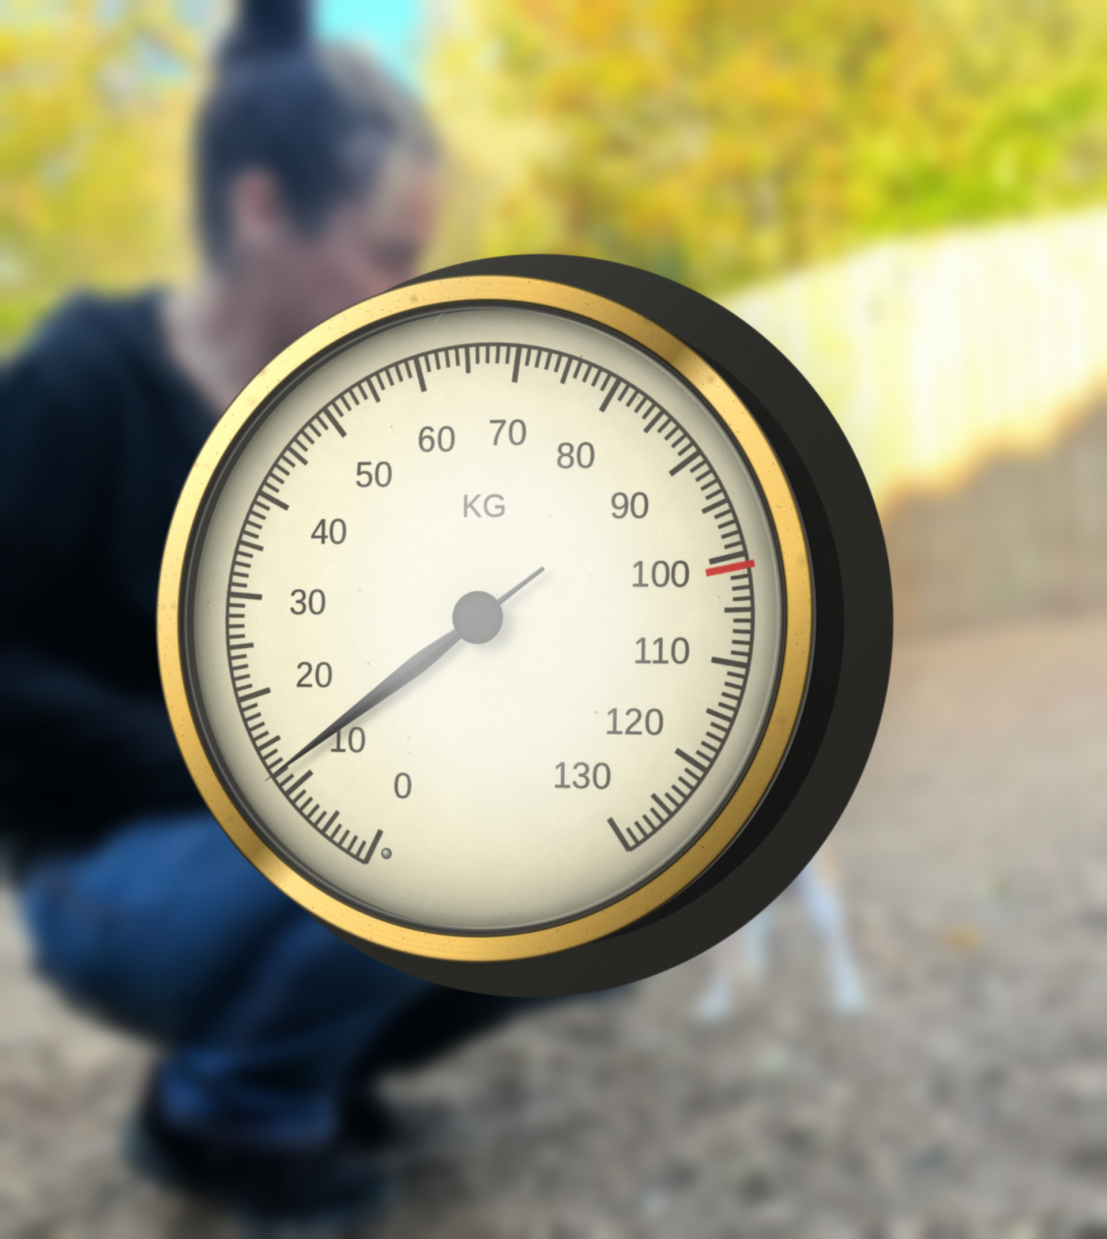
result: 12 kg
